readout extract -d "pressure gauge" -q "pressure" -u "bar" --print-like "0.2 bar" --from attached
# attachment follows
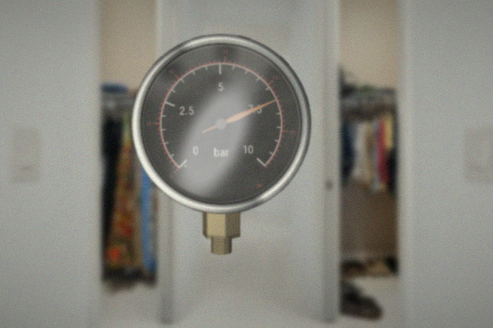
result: 7.5 bar
